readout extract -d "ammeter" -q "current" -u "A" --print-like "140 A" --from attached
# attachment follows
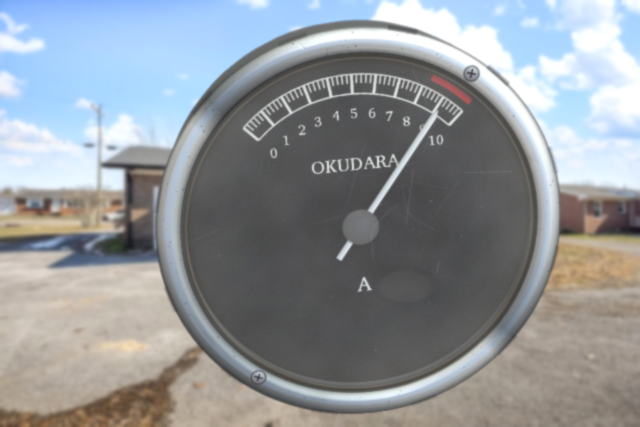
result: 9 A
